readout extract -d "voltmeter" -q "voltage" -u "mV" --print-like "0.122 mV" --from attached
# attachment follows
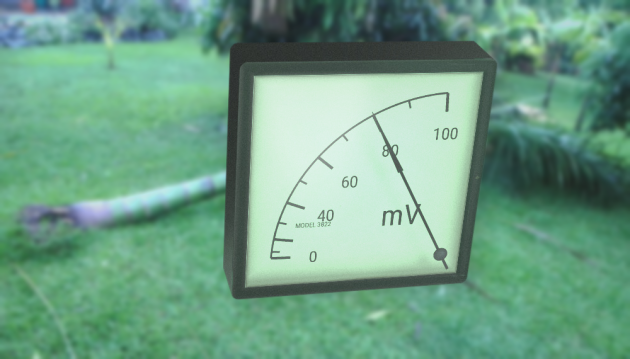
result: 80 mV
